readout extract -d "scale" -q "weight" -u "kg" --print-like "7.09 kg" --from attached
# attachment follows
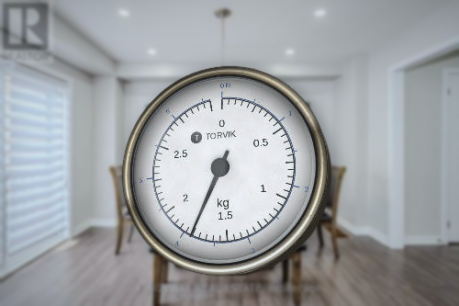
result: 1.75 kg
